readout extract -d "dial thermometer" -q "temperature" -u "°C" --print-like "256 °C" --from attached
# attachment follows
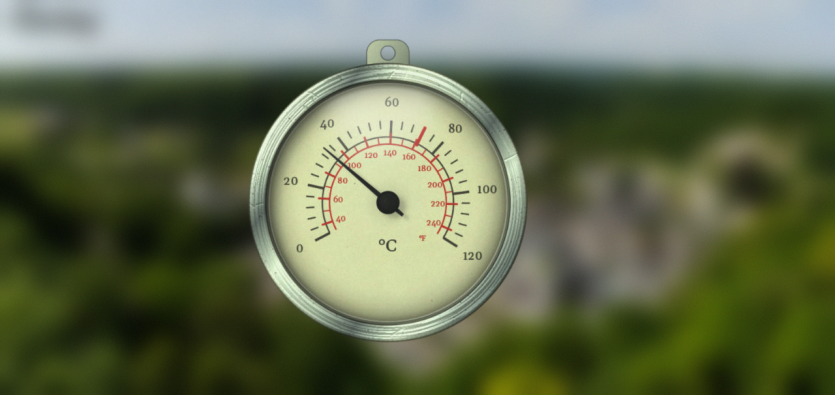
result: 34 °C
